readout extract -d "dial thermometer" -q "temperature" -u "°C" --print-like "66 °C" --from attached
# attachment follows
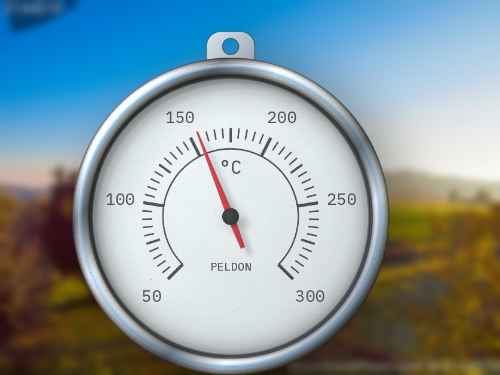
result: 155 °C
